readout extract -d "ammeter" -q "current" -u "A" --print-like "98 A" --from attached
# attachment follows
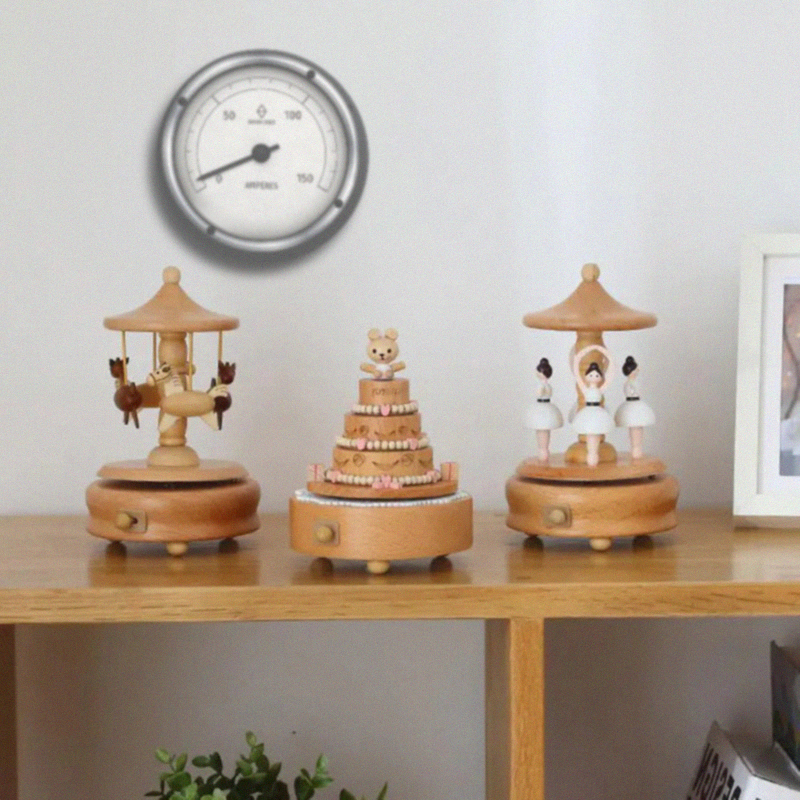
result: 5 A
